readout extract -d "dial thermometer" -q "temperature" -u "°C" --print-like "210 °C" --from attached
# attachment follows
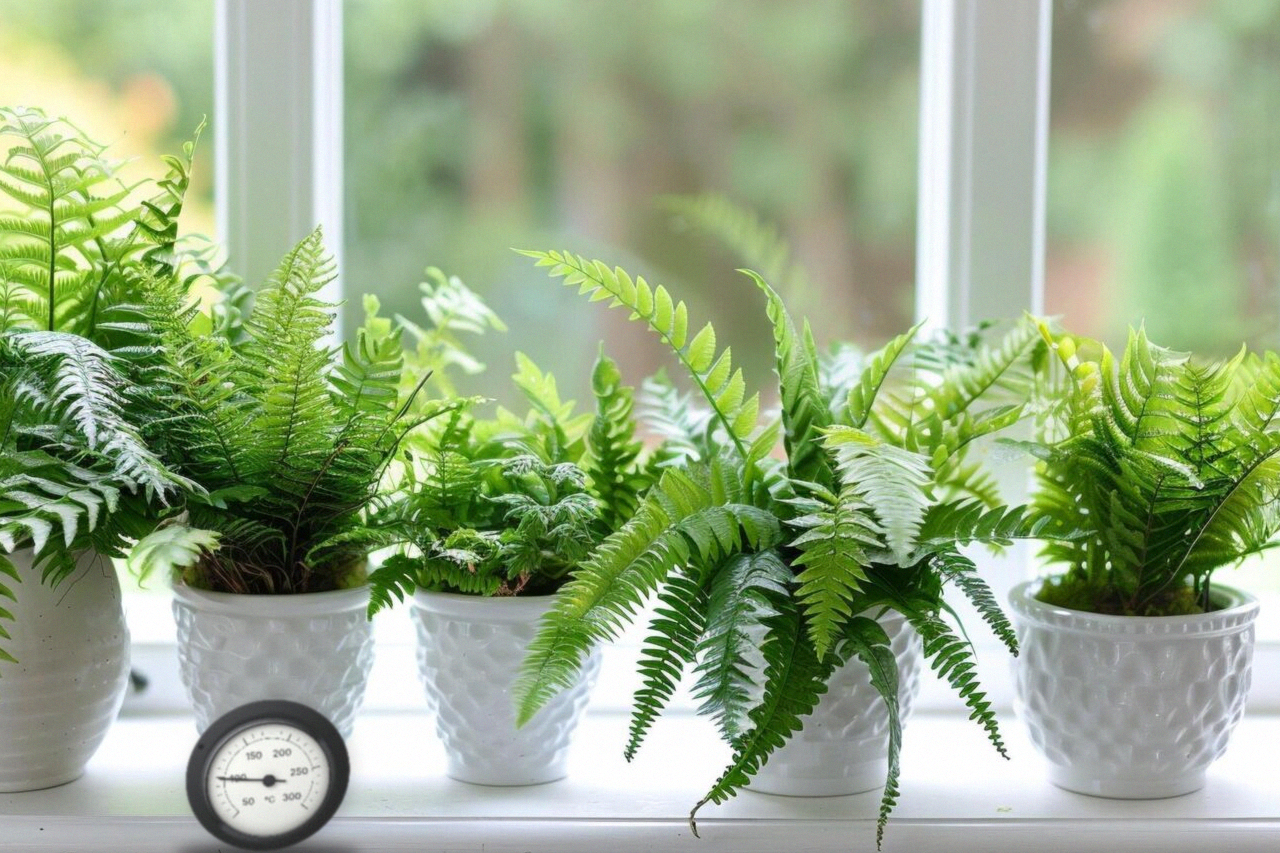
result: 100 °C
